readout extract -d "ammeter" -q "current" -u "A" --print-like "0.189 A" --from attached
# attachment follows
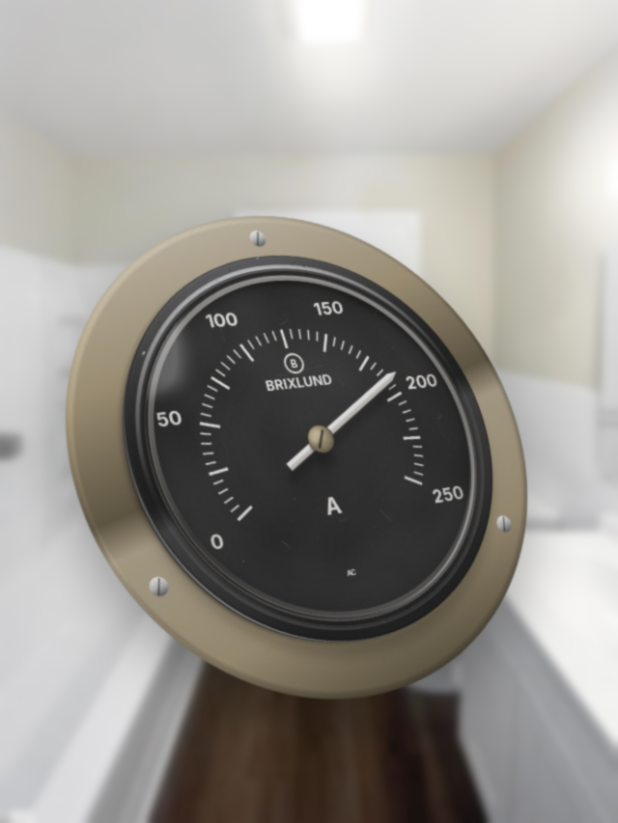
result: 190 A
